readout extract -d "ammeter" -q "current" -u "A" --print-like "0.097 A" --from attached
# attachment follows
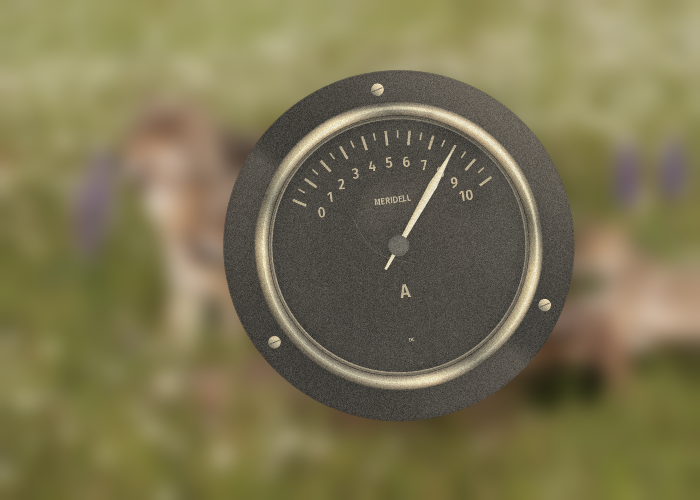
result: 8 A
